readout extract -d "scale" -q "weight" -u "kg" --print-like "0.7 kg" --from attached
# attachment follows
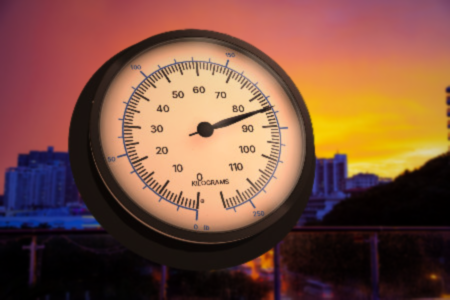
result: 85 kg
